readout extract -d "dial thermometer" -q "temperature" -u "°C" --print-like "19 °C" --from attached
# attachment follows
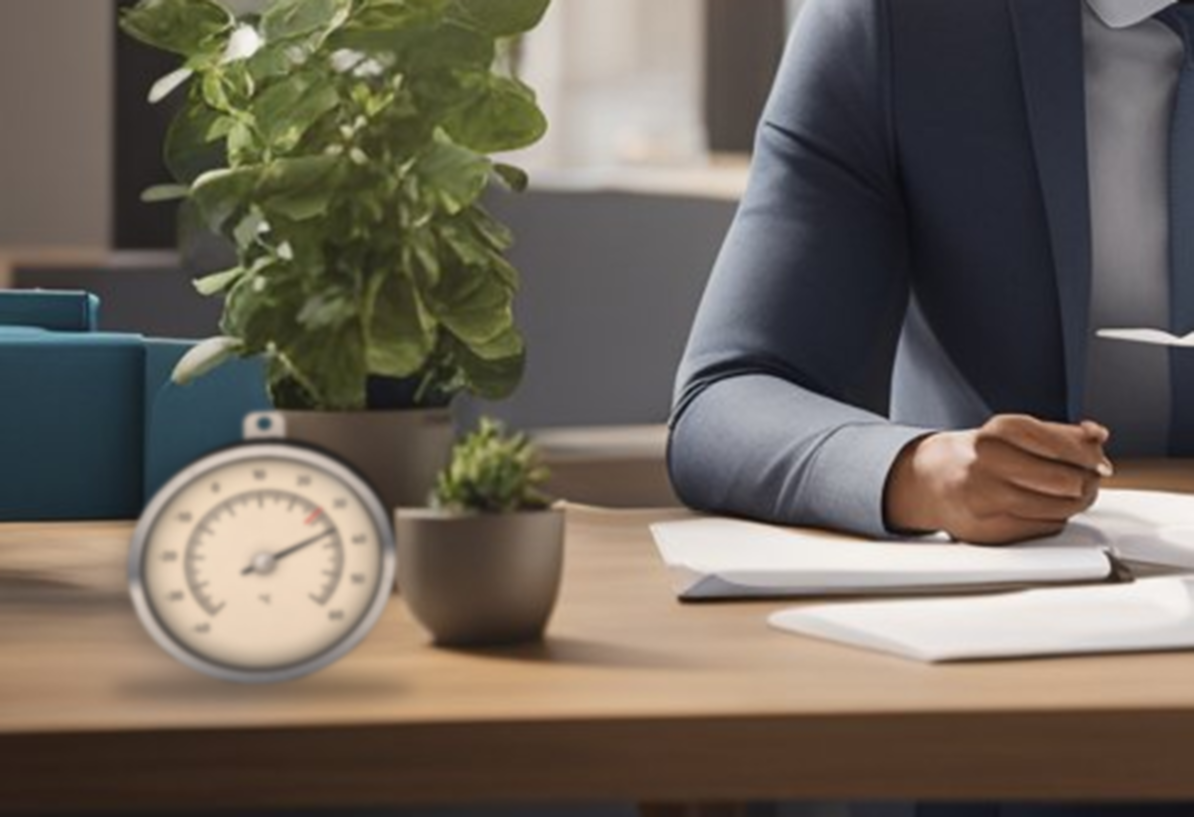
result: 35 °C
